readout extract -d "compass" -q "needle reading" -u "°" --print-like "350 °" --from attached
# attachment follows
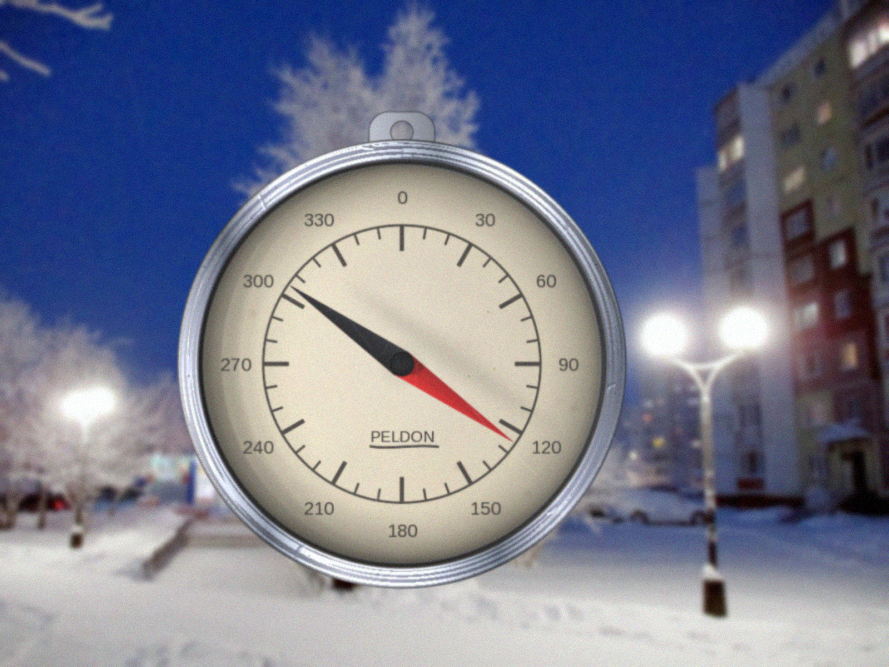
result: 125 °
